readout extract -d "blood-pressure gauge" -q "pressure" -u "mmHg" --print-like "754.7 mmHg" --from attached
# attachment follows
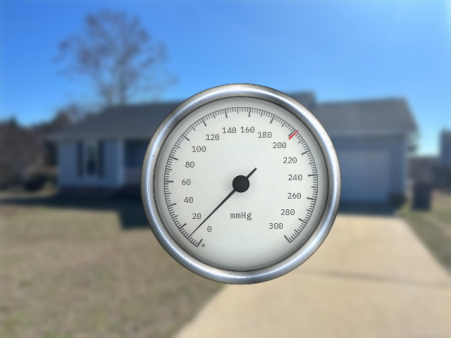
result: 10 mmHg
